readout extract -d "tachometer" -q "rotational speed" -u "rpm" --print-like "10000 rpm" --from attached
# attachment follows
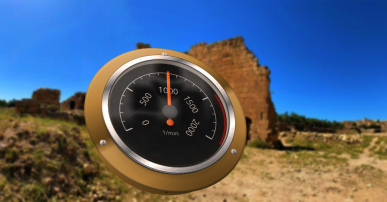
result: 1000 rpm
